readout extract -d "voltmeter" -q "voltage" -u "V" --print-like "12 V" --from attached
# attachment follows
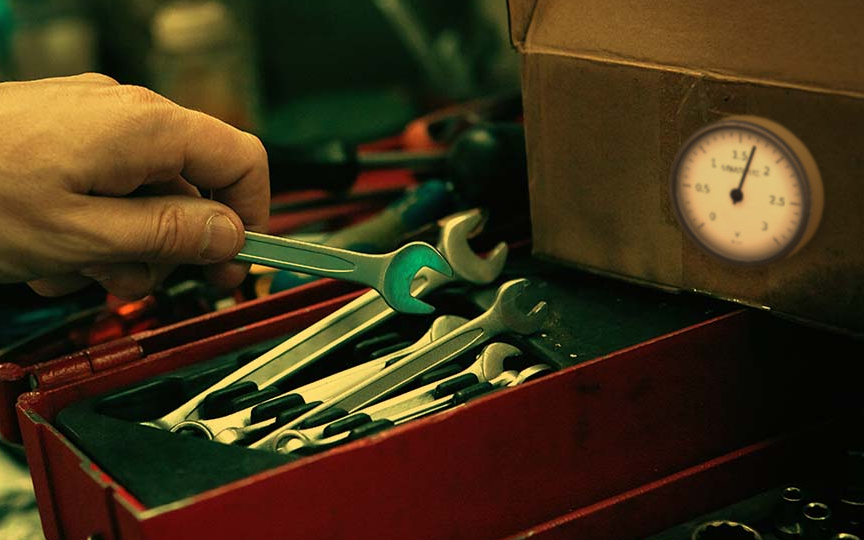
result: 1.7 V
